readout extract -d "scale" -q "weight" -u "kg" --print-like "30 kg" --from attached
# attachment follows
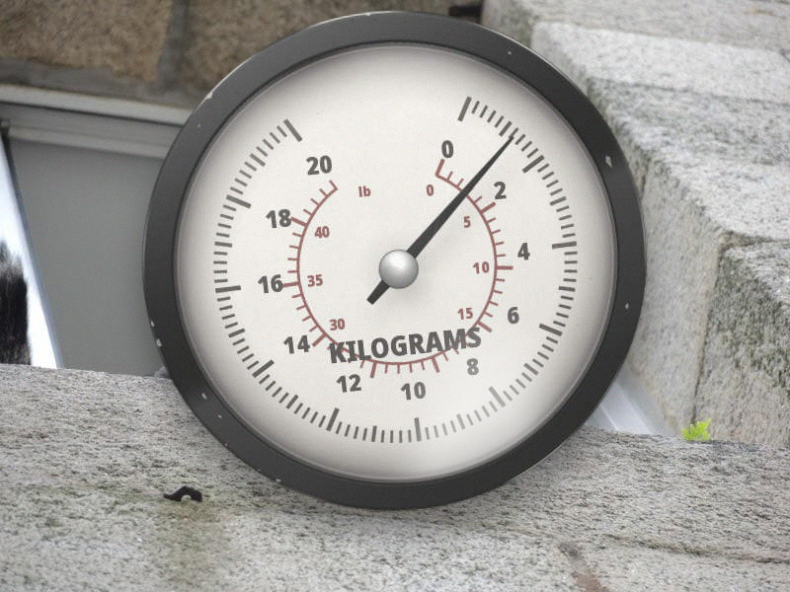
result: 1.2 kg
